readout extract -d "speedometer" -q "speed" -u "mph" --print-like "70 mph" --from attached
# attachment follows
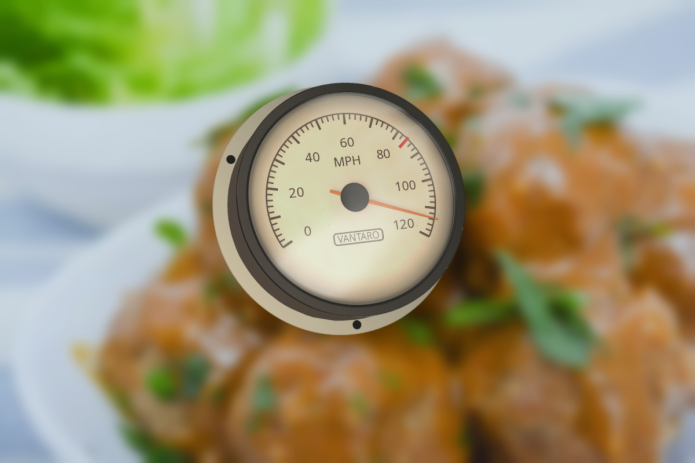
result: 114 mph
